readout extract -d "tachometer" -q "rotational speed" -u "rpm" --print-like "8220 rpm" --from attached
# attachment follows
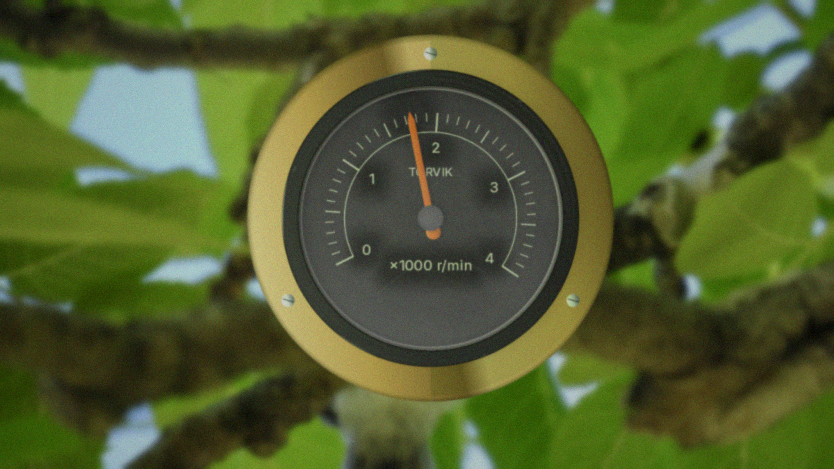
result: 1750 rpm
